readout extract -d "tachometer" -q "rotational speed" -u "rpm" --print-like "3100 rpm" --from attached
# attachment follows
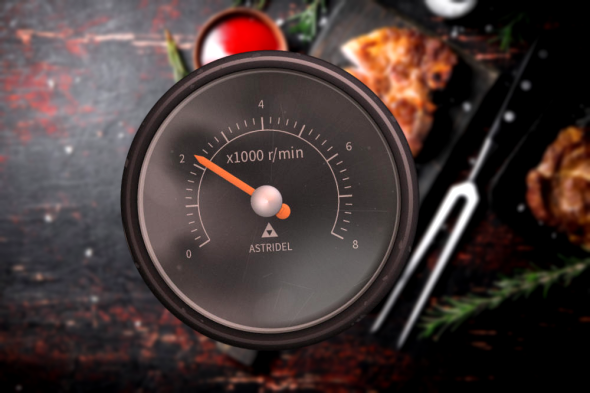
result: 2200 rpm
